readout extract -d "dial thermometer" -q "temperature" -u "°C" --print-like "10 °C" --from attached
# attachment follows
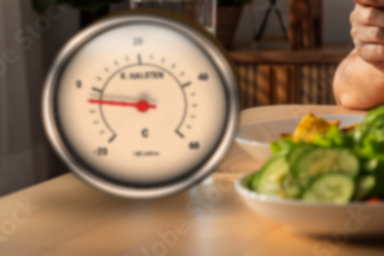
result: -4 °C
